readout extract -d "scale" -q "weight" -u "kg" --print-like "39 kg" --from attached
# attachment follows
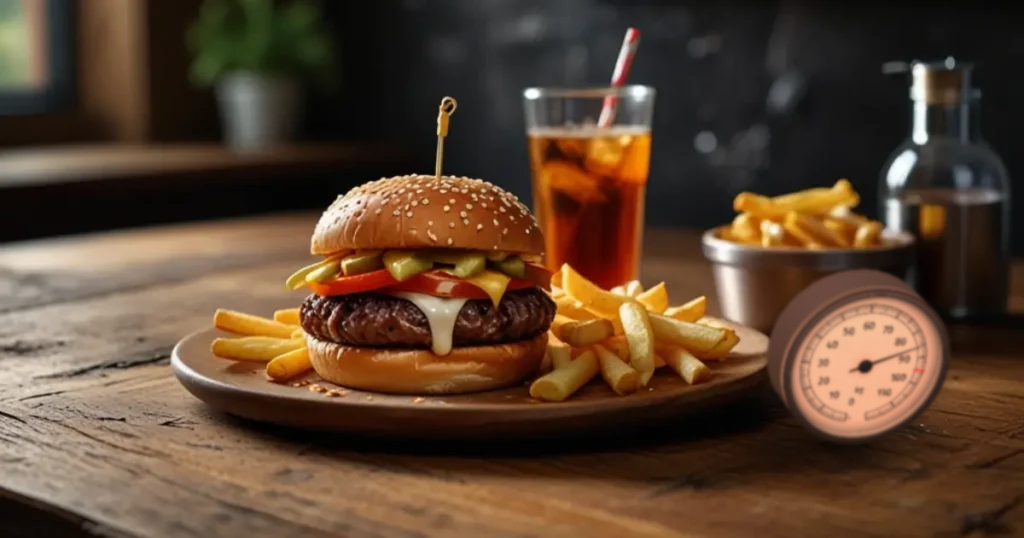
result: 85 kg
